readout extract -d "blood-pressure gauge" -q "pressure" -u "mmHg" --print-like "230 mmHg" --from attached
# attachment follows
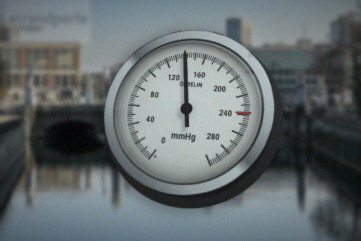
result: 140 mmHg
